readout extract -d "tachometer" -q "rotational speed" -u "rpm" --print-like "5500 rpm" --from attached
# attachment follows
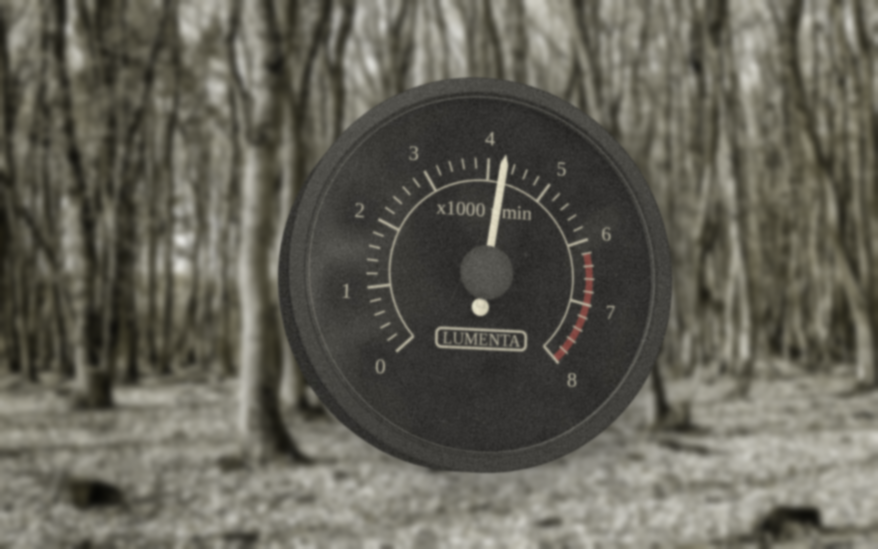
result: 4200 rpm
